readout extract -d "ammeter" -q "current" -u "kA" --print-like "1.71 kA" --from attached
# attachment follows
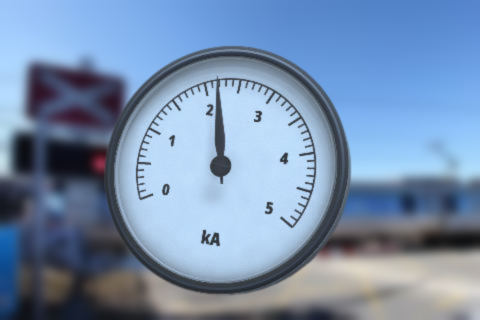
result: 2.2 kA
